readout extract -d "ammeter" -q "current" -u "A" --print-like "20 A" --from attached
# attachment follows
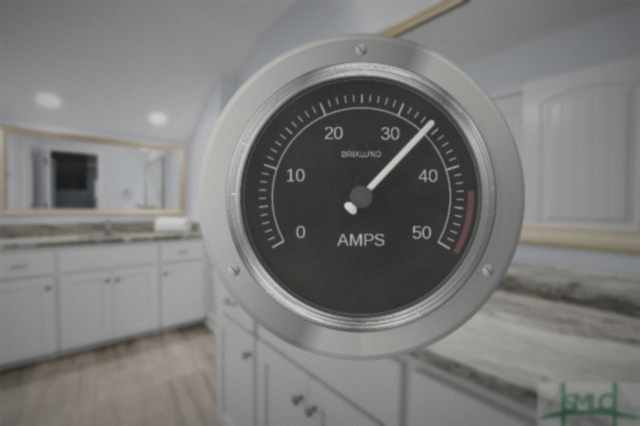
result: 34 A
